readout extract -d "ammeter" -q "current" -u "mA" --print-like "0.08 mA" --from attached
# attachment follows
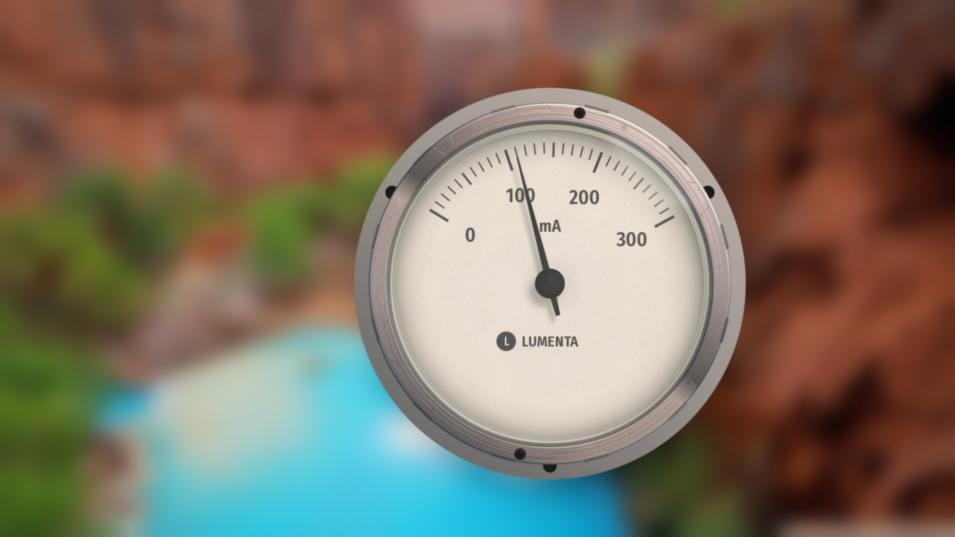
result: 110 mA
